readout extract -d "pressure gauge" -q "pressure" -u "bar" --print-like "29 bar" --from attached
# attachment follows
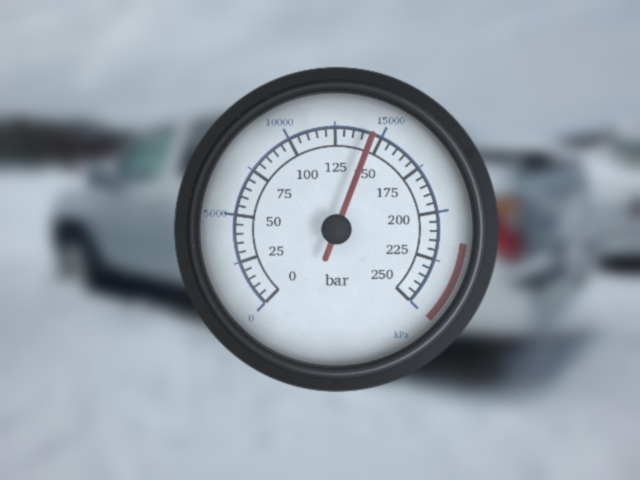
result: 145 bar
